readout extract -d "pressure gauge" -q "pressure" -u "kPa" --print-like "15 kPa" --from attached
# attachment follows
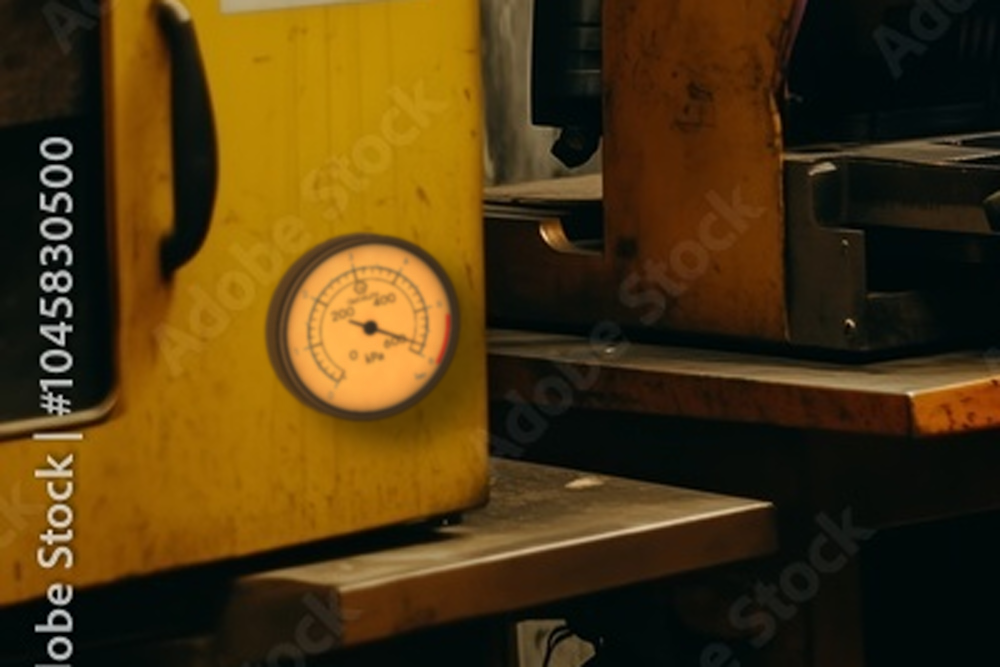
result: 580 kPa
